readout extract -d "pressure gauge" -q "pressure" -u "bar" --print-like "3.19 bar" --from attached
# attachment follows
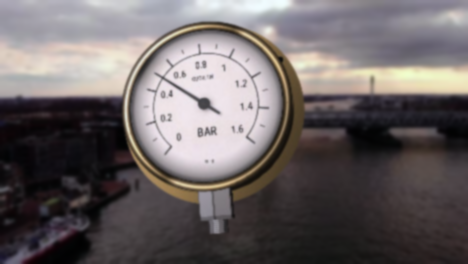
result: 0.5 bar
